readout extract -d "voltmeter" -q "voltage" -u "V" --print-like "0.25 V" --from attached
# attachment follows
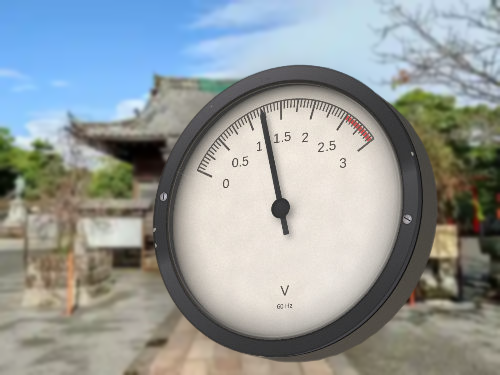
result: 1.25 V
